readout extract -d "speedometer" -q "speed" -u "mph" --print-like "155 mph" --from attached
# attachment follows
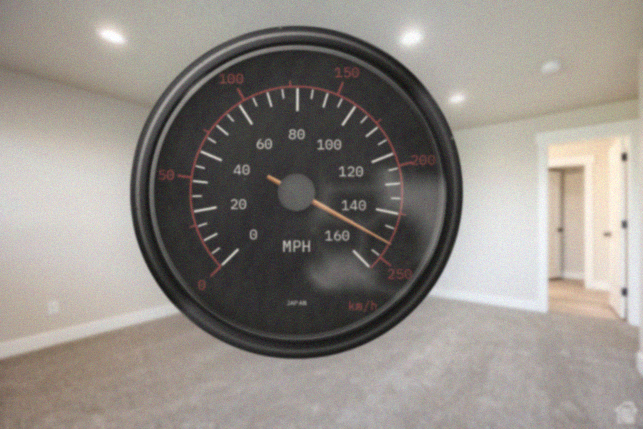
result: 150 mph
